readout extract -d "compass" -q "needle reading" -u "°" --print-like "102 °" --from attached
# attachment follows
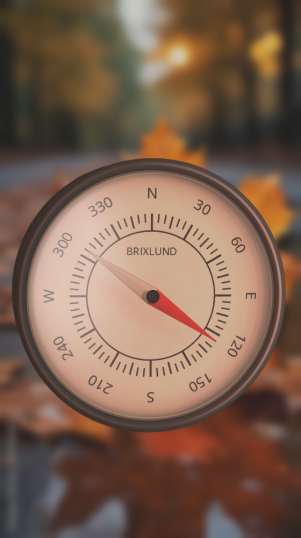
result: 125 °
